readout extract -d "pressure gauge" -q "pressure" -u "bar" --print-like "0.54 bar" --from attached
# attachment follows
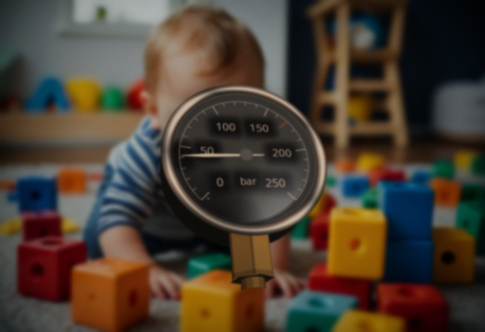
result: 40 bar
